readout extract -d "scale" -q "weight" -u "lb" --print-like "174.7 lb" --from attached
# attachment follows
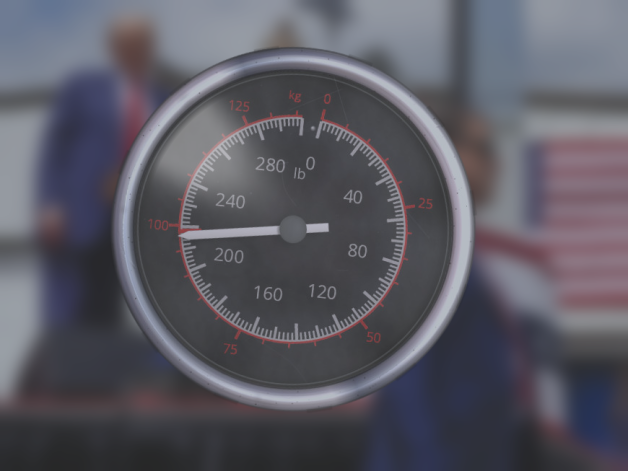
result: 216 lb
